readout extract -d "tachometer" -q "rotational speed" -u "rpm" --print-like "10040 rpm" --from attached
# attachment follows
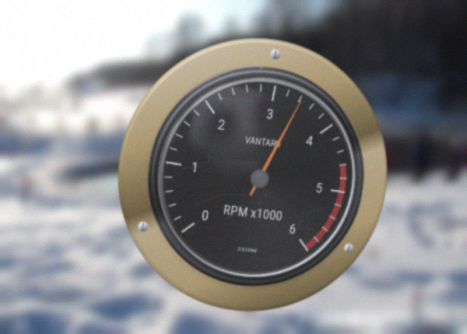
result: 3400 rpm
